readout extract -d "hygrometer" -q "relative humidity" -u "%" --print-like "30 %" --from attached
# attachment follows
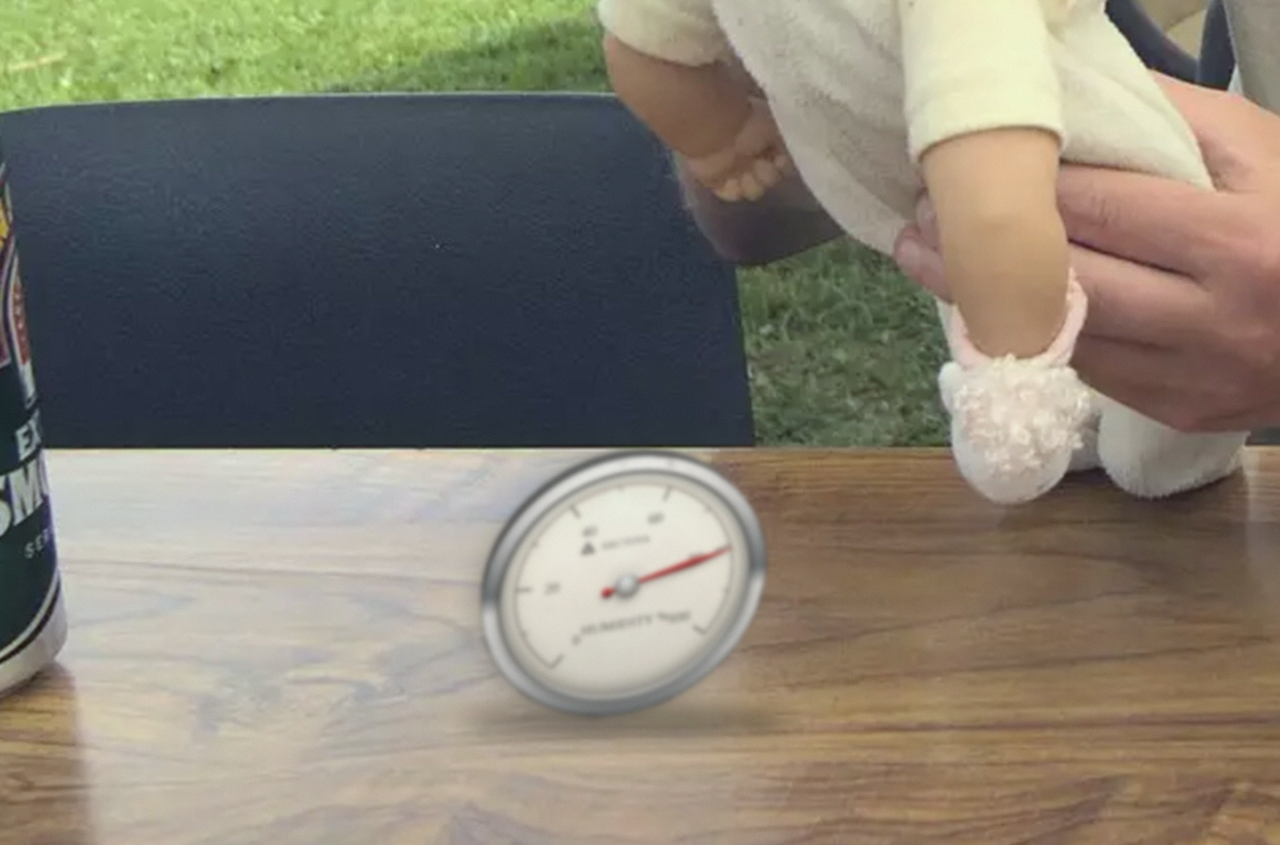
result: 80 %
